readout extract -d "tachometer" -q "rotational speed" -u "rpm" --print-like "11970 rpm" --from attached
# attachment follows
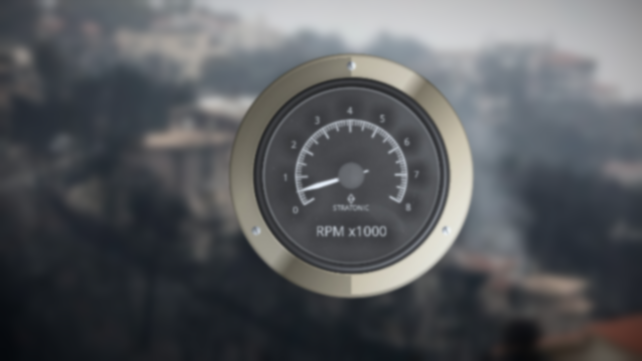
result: 500 rpm
